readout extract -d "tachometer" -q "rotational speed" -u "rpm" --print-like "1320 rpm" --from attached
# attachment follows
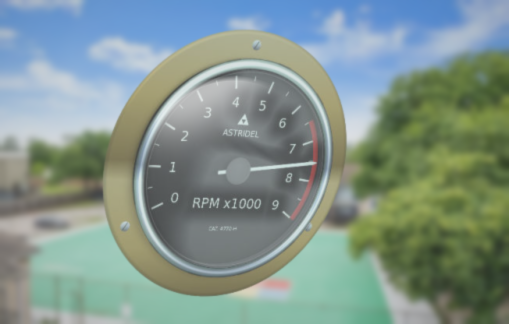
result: 7500 rpm
